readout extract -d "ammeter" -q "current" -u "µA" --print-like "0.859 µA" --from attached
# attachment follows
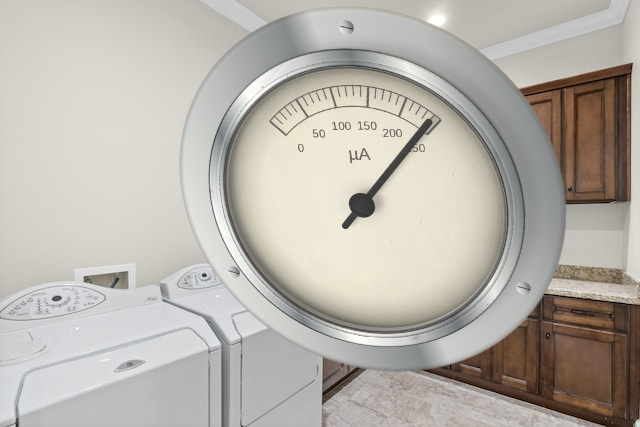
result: 240 µA
